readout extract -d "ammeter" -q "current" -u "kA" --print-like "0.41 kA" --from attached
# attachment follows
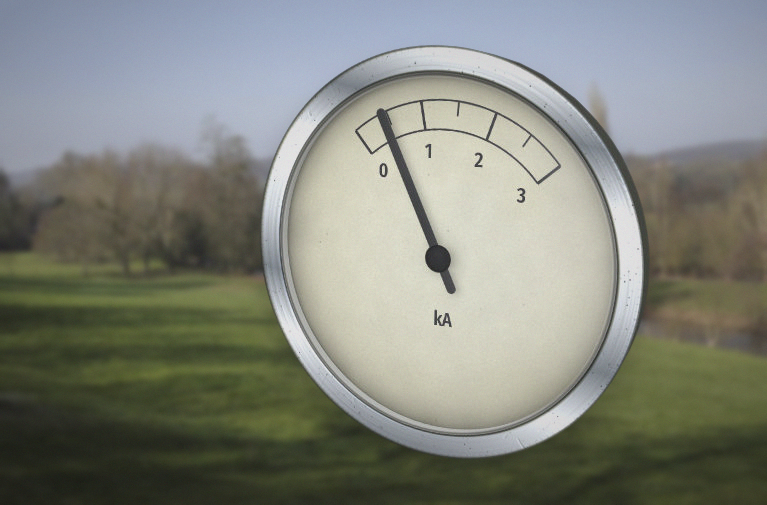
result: 0.5 kA
